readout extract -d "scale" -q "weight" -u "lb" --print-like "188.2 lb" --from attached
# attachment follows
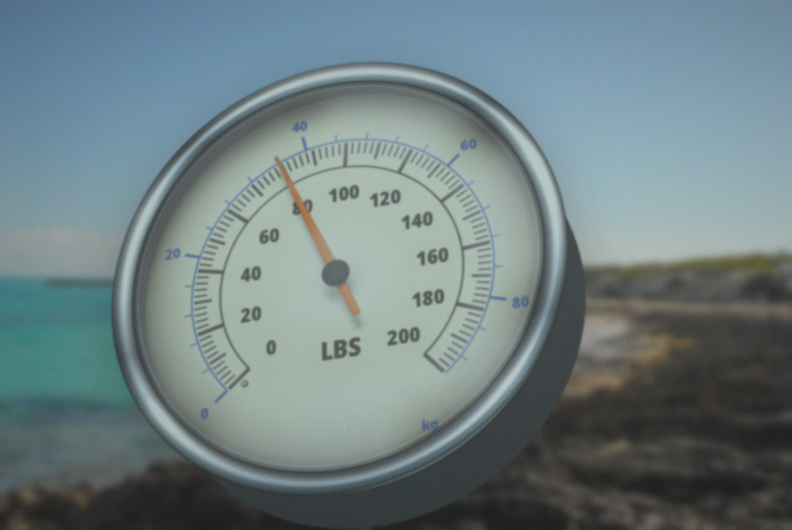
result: 80 lb
